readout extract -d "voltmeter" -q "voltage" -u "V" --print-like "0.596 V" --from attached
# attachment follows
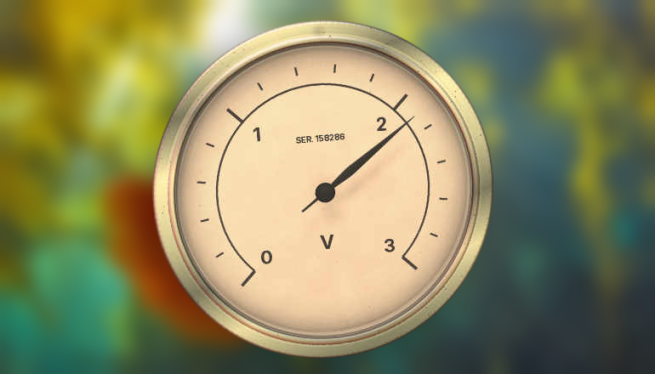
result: 2.1 V
